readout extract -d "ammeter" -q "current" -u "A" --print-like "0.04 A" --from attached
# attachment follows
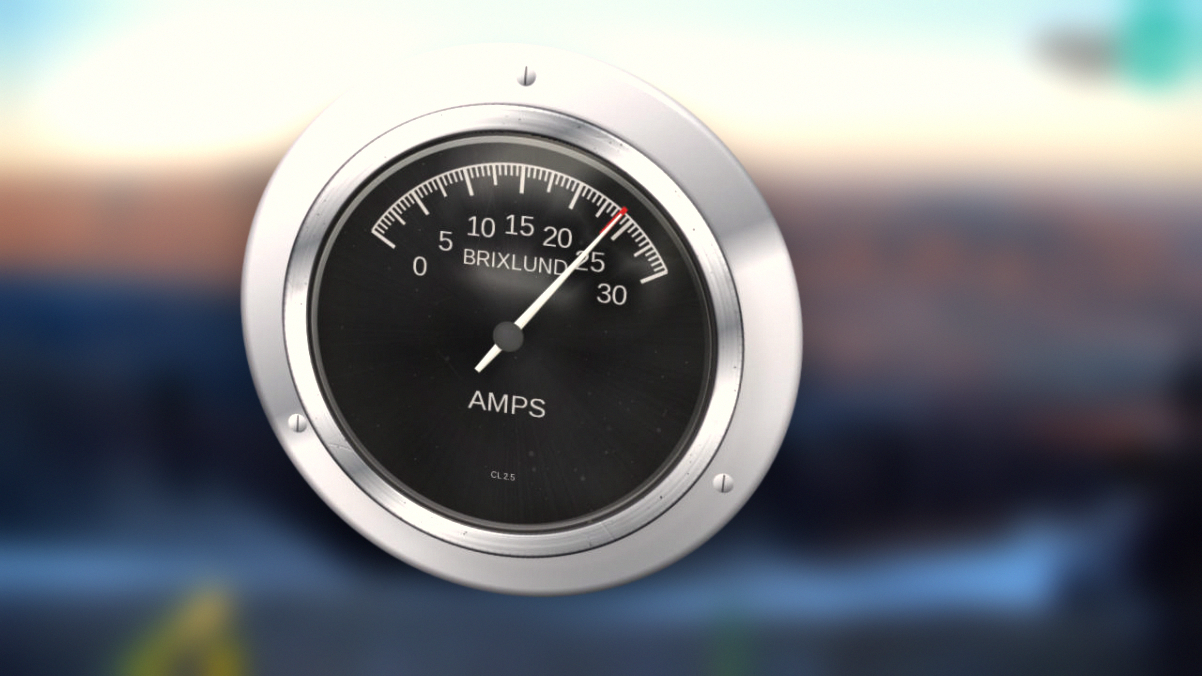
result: 24 A
